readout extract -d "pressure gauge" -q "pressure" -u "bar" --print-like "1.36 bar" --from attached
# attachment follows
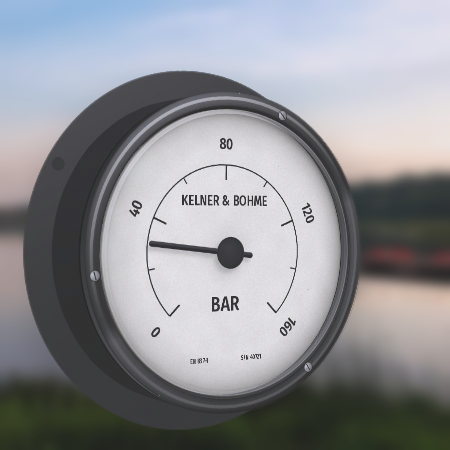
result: 30 bar
